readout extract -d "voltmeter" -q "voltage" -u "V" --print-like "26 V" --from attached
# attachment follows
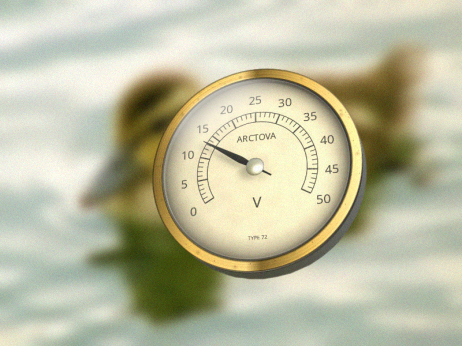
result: 13 V
